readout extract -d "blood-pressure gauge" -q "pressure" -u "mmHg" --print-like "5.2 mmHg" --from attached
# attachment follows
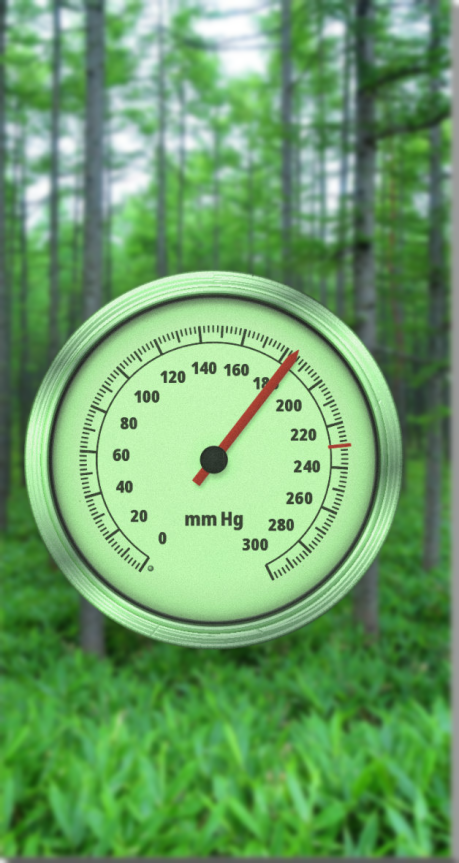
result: 184 mmHg
